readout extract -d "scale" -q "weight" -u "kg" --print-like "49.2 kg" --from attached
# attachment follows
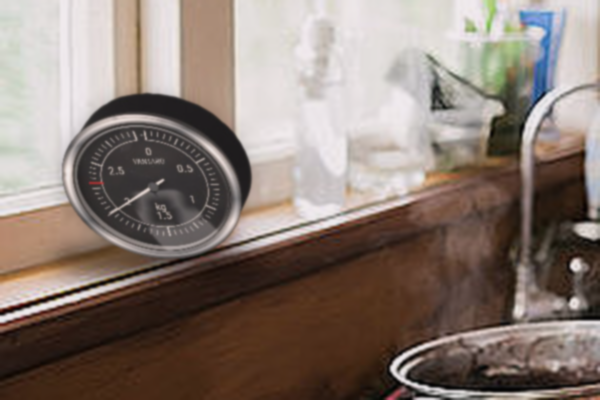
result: 2 kg
